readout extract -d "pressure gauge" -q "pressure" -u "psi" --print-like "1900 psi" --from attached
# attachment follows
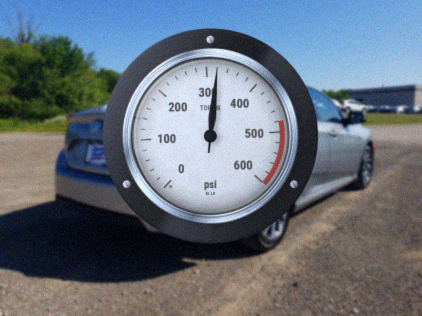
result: 320 psi
